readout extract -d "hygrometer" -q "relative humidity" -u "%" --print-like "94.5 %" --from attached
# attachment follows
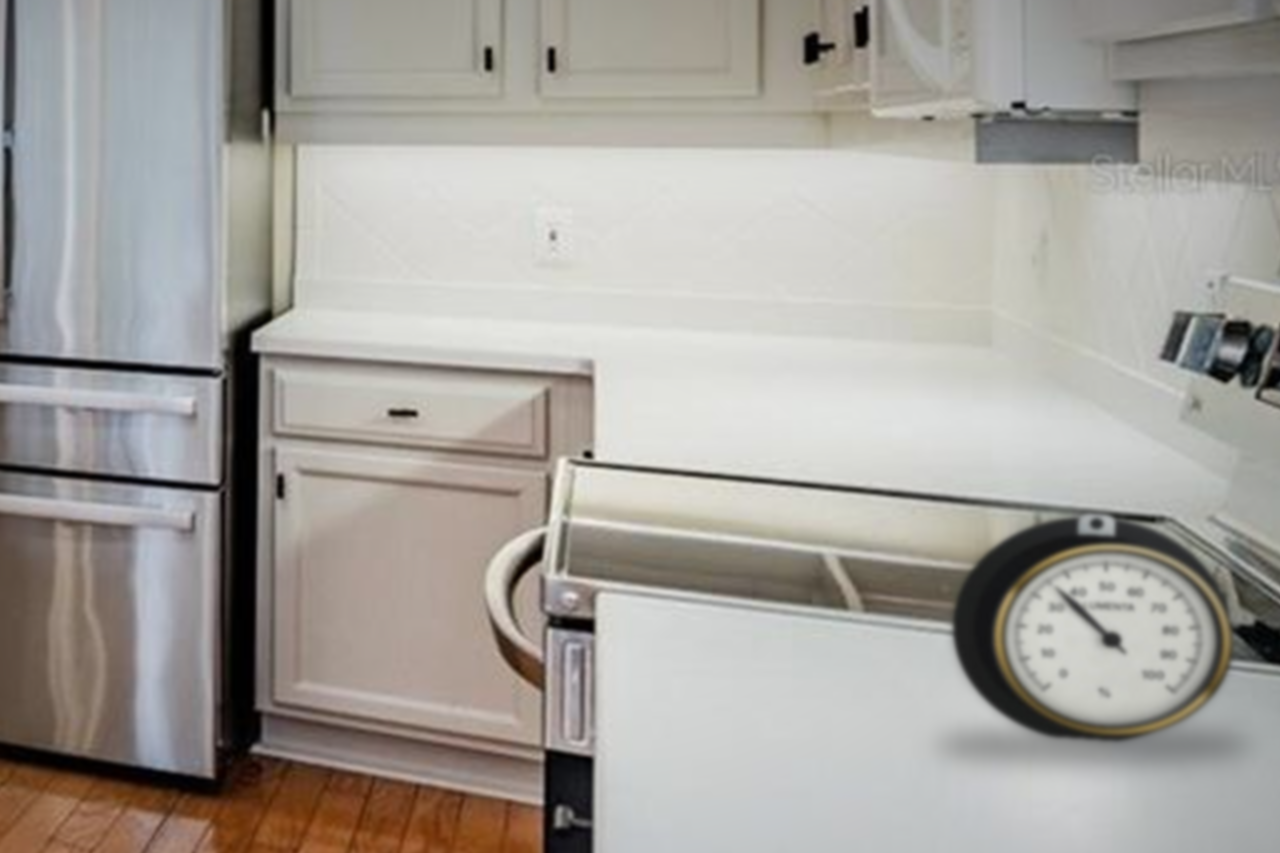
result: 35 %
